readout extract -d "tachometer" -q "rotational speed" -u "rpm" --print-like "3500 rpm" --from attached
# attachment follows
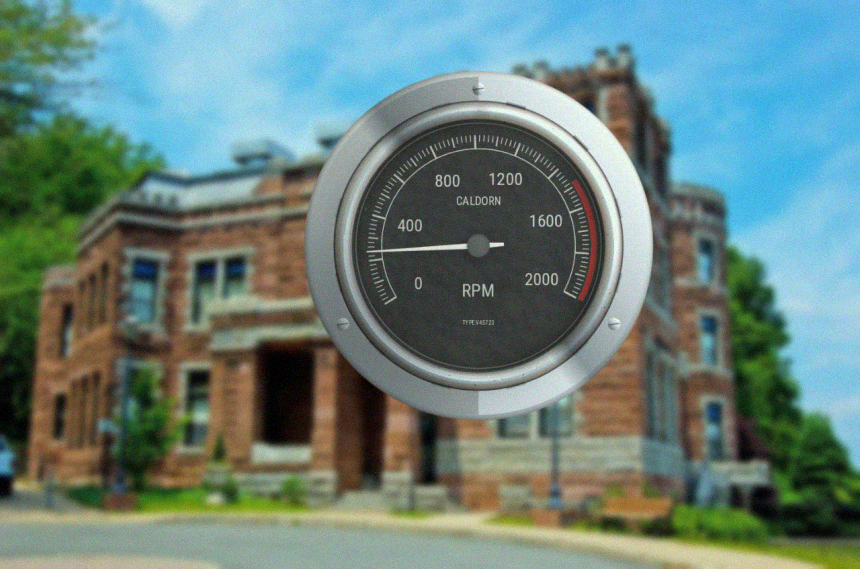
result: 240 rpm
